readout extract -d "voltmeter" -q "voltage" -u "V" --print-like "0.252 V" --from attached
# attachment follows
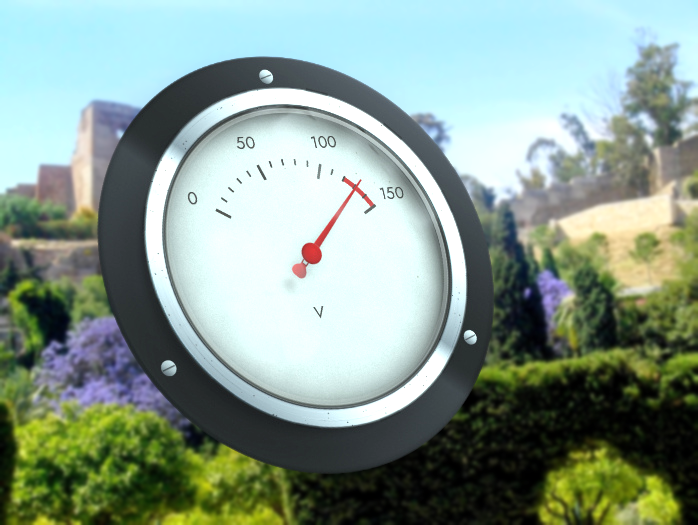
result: 130 V
